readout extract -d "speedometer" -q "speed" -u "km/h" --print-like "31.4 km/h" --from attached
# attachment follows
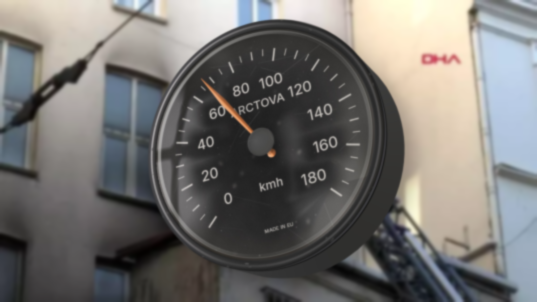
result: 67.5 km/h
